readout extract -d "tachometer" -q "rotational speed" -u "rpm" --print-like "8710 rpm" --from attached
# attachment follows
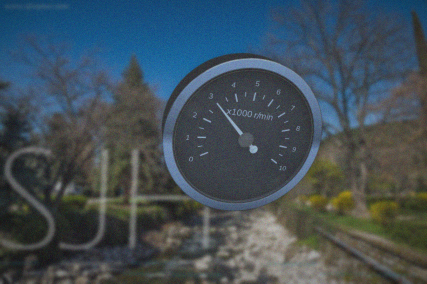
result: 3000 rpm
